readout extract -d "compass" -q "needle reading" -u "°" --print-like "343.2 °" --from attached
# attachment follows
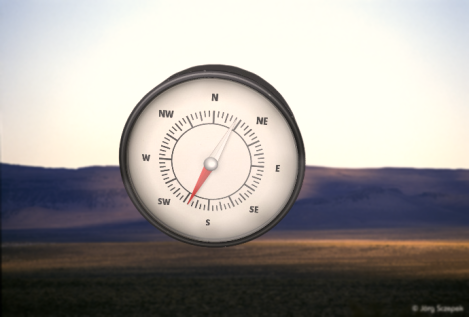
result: 205 °
